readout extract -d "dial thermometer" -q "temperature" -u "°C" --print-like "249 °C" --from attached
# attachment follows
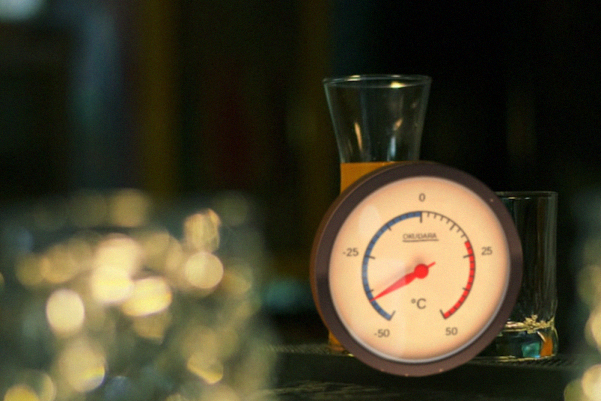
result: -40 °C
